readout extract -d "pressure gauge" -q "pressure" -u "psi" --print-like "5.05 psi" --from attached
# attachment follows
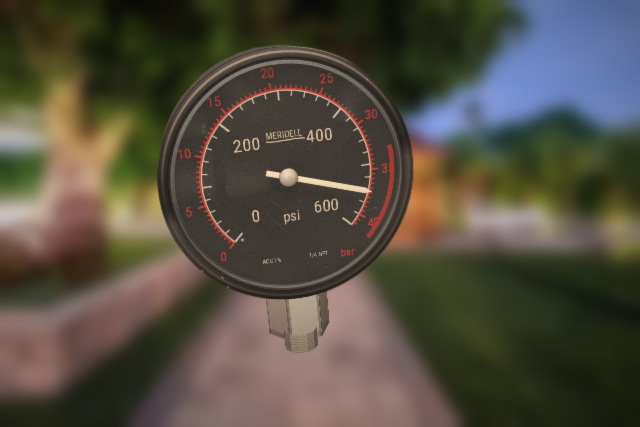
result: 540 psi
